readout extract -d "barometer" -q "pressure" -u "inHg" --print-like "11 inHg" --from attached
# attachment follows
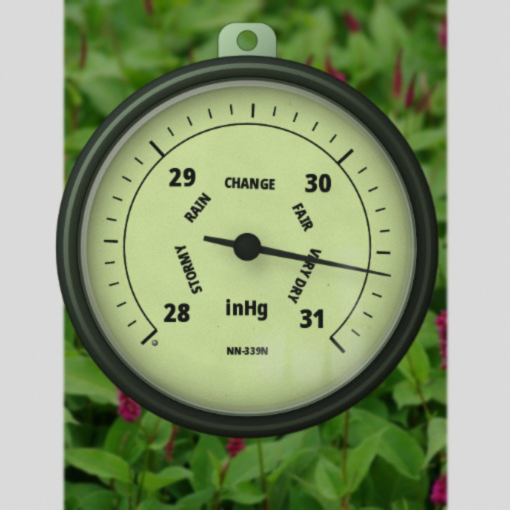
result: 30.6 inHg
